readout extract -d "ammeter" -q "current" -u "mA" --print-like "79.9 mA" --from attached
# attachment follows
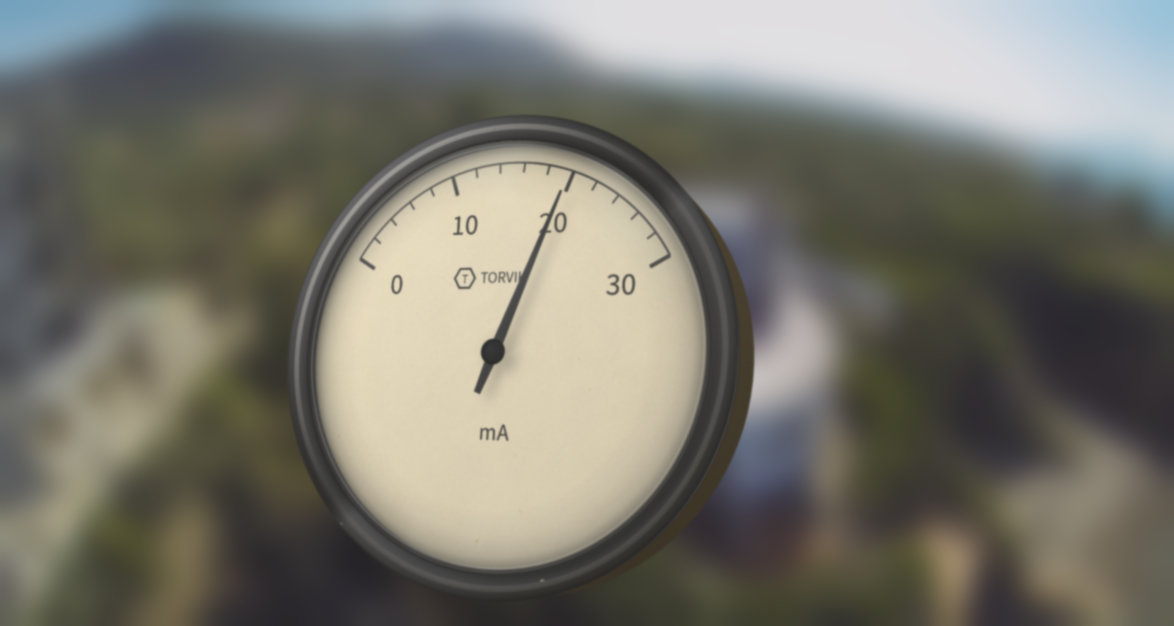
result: 20 mA
